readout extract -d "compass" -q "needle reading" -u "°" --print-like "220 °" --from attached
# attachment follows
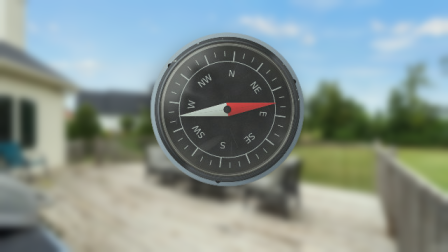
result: 75 °
